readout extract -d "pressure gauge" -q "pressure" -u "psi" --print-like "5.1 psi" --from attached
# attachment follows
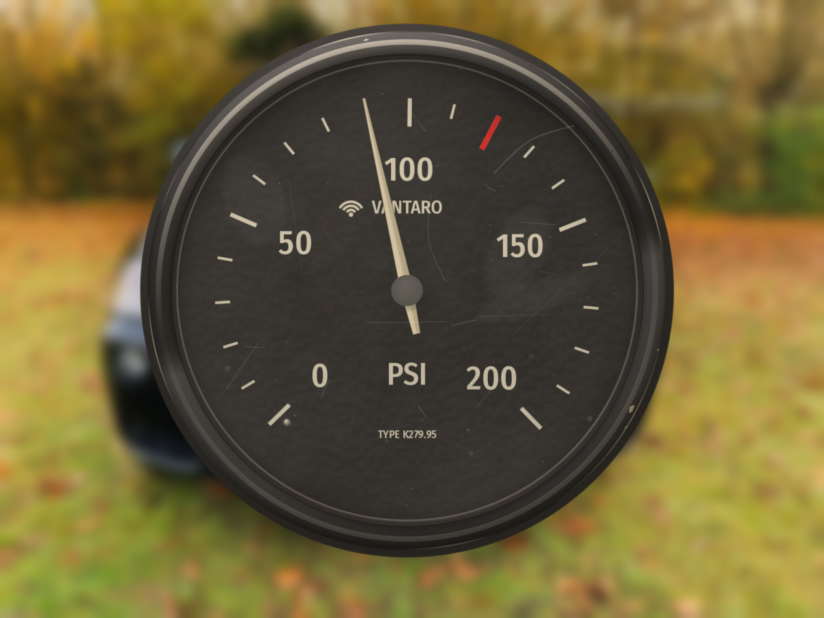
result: 90 psi
